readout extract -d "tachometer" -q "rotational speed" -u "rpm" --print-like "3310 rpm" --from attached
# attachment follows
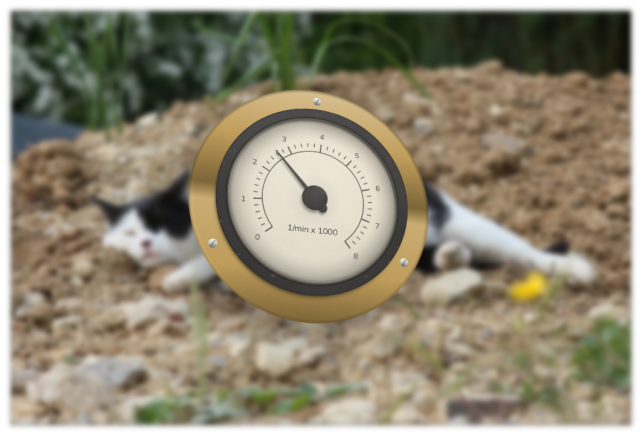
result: 2600 rpm
